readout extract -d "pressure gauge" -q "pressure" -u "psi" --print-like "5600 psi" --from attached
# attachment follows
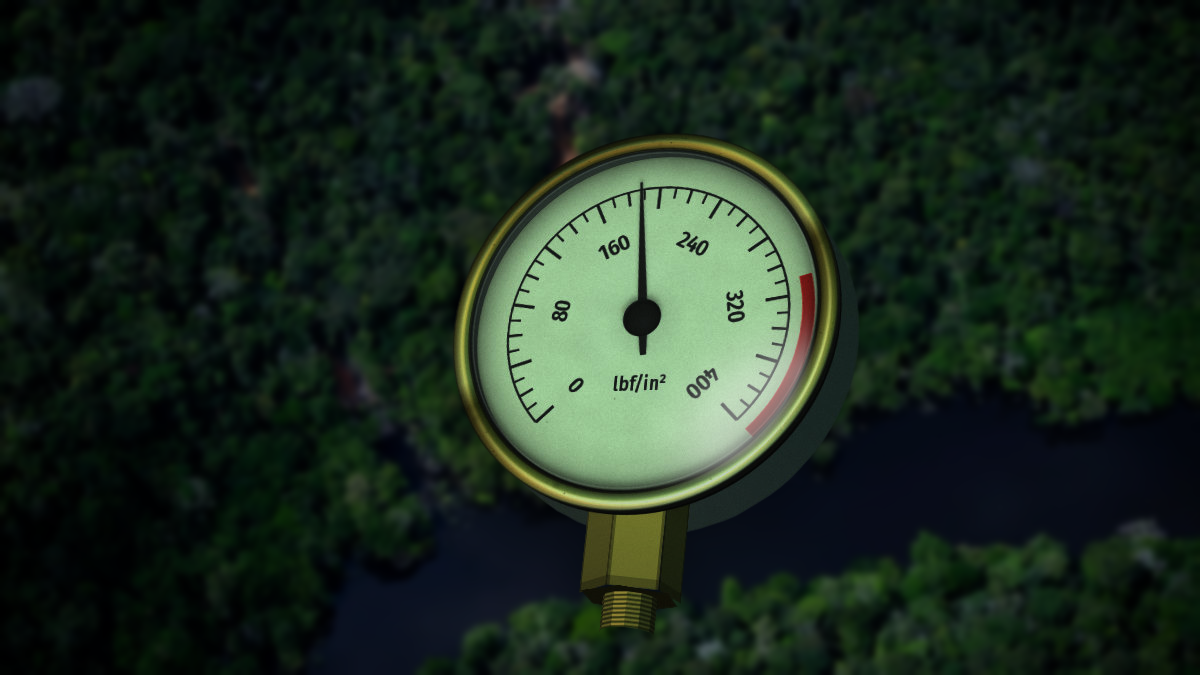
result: 190 psi
